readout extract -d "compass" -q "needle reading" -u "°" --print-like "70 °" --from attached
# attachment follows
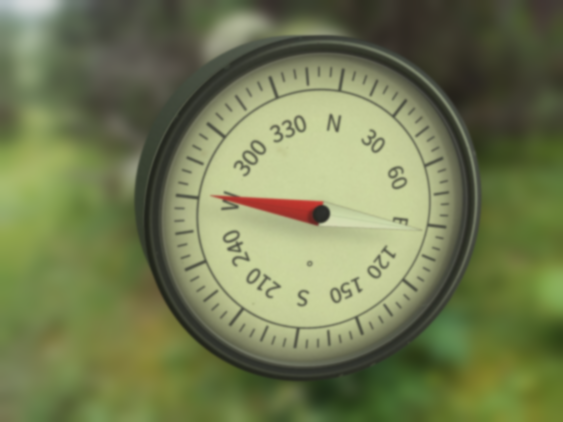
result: 272.5 °
